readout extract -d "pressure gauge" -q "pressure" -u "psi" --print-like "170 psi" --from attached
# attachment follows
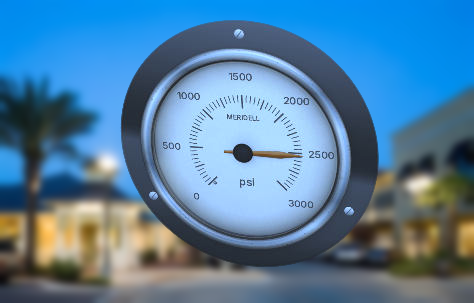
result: 2500 psi
